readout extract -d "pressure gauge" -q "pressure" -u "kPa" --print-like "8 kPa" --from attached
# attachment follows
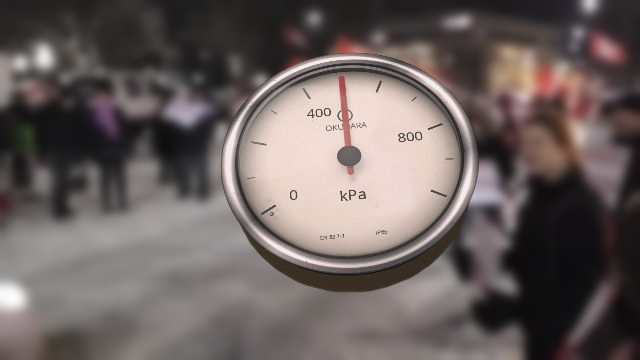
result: 500 kPa
